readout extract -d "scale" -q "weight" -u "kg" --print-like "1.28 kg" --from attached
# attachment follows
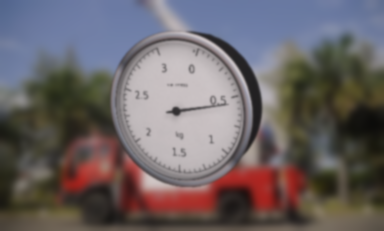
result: 0.55 kg
